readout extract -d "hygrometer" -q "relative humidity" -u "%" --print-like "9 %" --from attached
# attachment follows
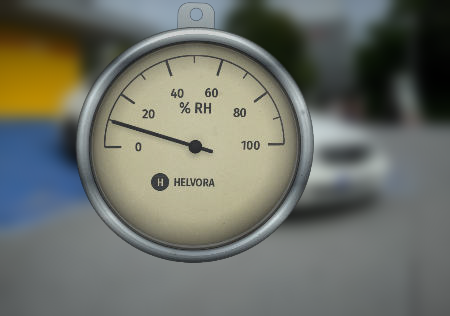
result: 10 %
